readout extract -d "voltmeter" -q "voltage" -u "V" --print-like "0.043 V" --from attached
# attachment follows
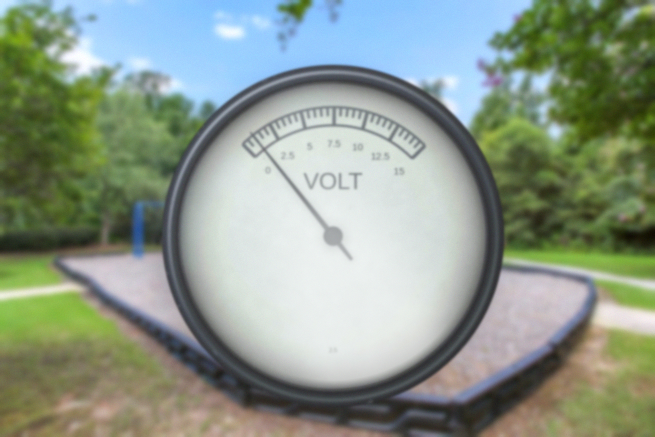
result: 1 V
